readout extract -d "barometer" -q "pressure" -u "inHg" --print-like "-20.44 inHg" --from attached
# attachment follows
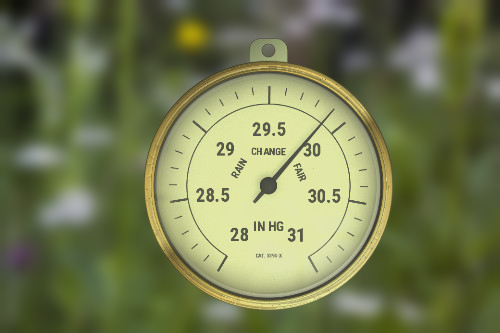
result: 29.9 inHg
